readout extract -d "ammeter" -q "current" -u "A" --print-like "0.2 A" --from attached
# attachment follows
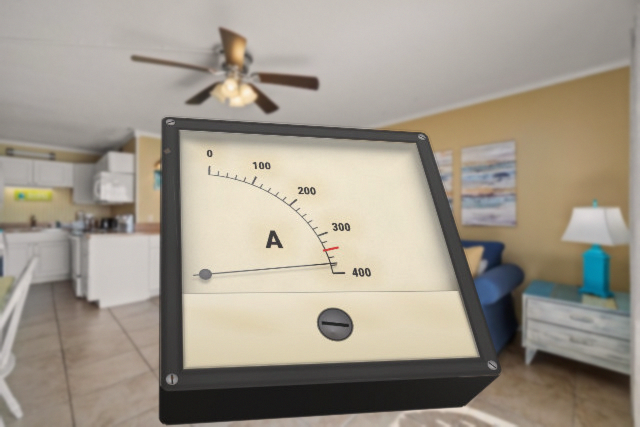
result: 380 A
